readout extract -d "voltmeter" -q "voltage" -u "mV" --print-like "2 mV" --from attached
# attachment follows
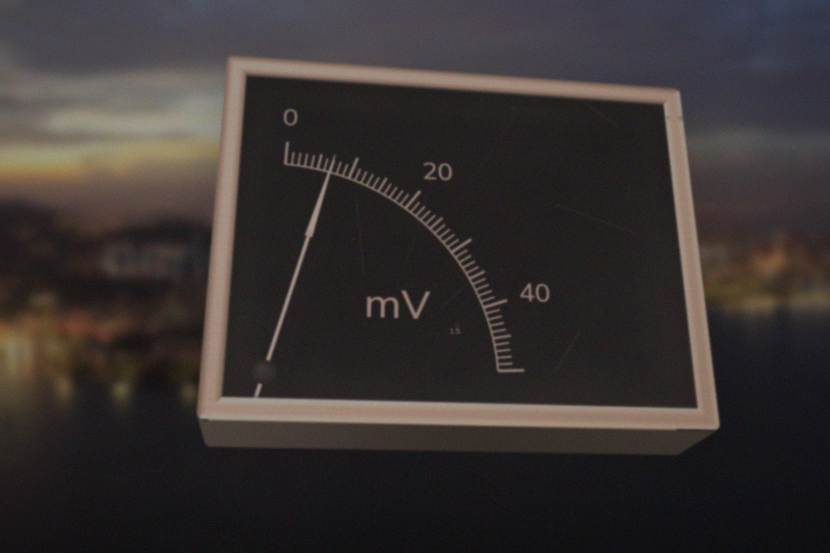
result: 7 mV
